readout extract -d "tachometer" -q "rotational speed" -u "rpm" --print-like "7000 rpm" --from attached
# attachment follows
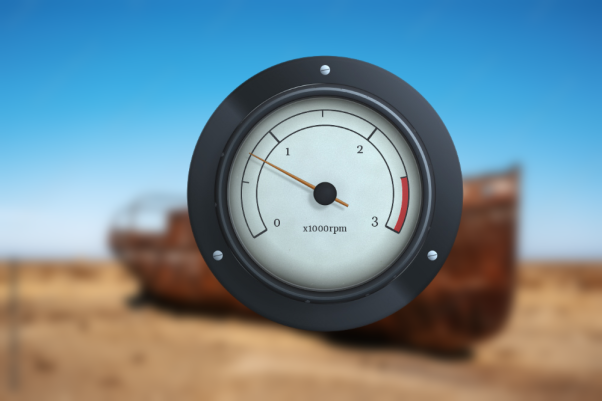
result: 750 rpm
